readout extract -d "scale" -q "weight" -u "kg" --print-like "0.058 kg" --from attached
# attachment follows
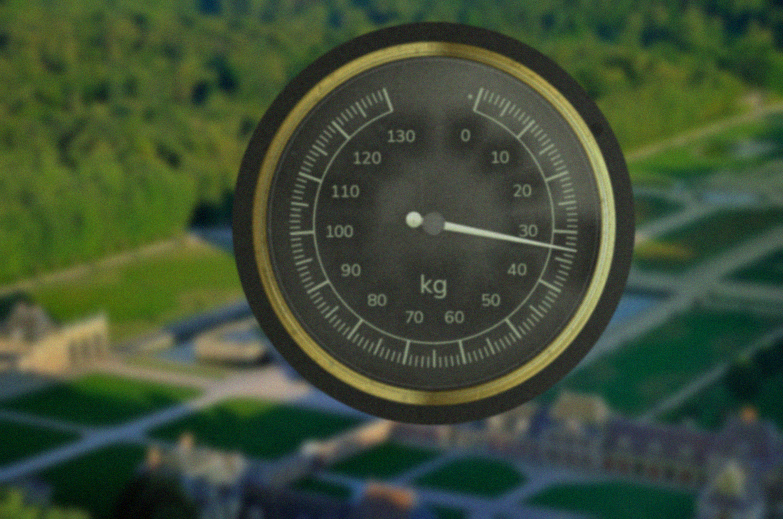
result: 33 kg
